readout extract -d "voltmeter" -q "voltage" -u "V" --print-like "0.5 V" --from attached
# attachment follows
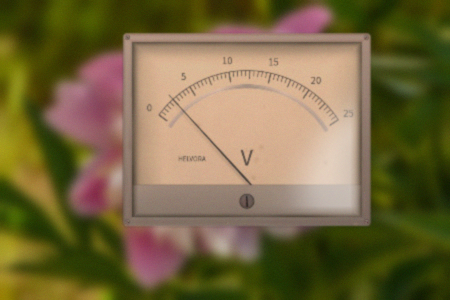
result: 2.5 V
